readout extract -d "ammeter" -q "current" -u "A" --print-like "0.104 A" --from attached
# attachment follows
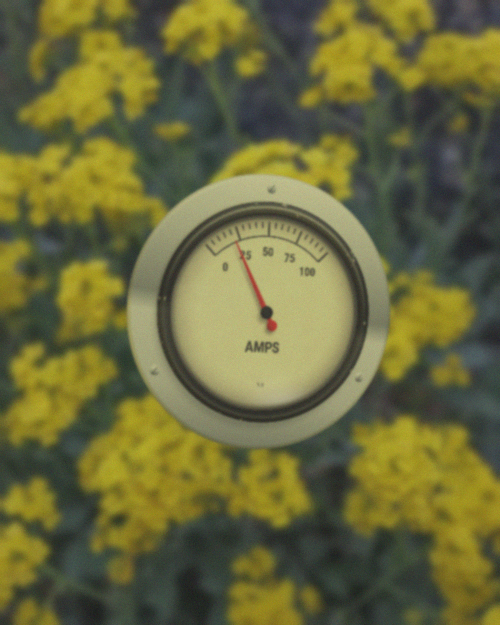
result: 20 A
